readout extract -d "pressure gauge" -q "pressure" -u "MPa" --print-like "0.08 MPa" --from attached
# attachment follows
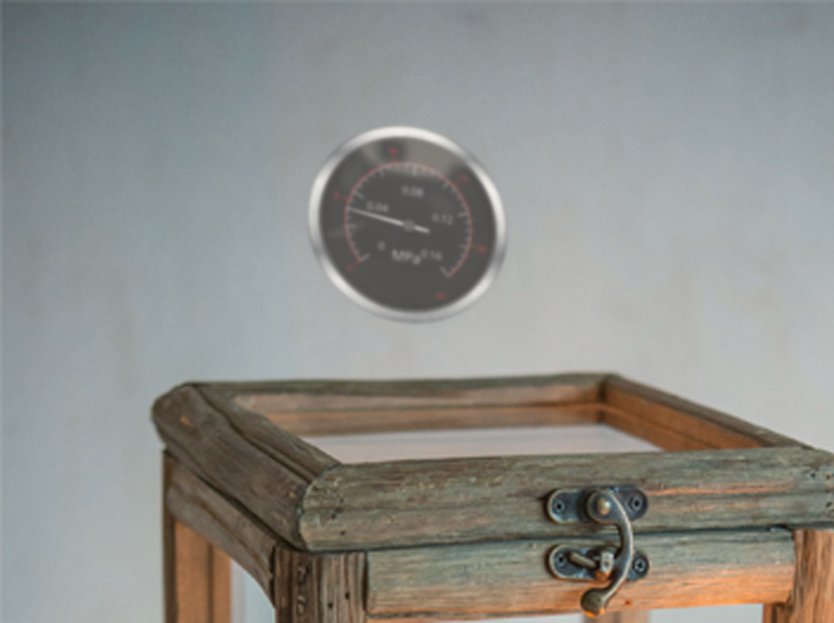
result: 0.03 MPa
